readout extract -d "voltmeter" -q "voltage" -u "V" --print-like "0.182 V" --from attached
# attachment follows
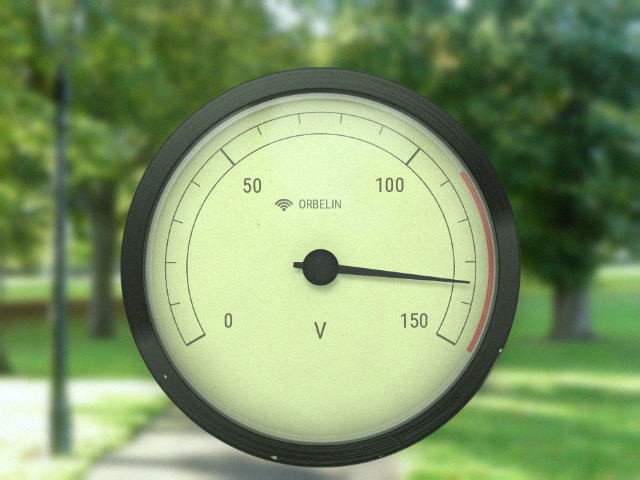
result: 135 V
